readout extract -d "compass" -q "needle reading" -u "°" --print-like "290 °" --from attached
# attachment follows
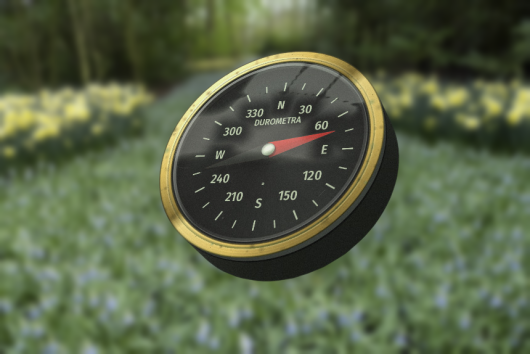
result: 75 °
